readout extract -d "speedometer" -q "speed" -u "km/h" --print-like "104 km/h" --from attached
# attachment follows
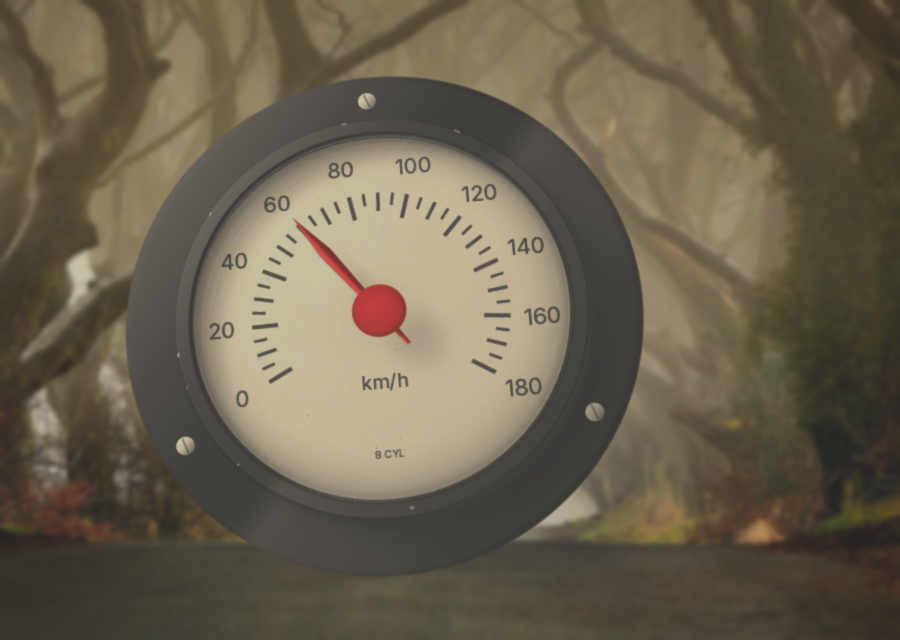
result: 60 km/h
